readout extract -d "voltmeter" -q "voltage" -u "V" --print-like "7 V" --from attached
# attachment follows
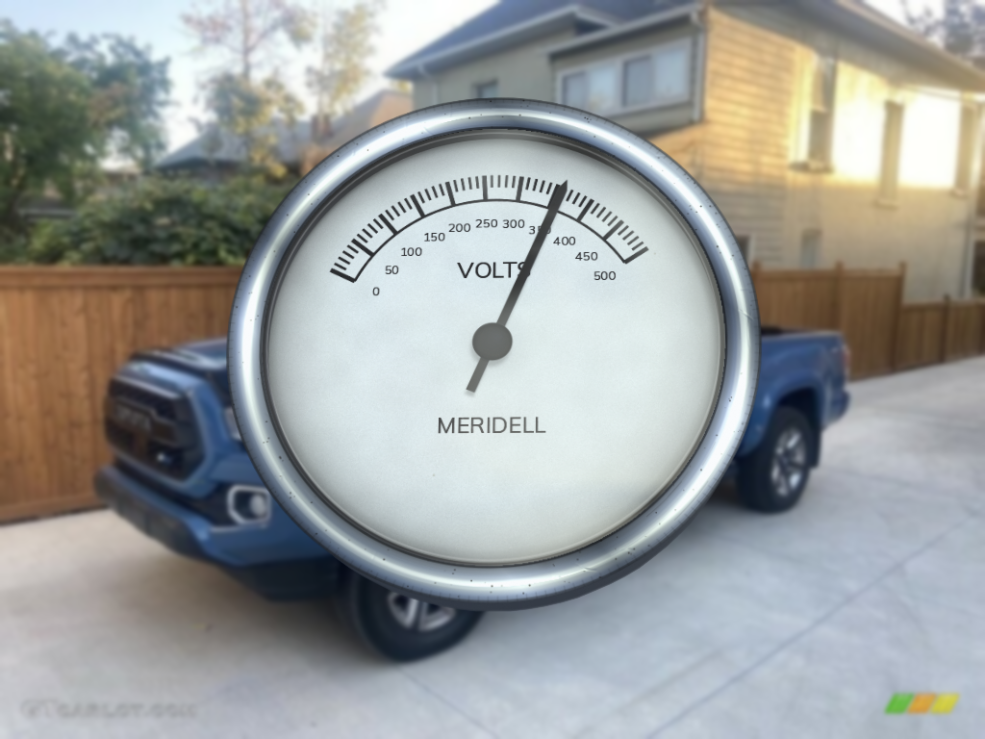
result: 360 V
